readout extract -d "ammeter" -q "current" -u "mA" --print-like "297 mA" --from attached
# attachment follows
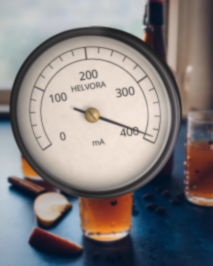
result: 390 mA
